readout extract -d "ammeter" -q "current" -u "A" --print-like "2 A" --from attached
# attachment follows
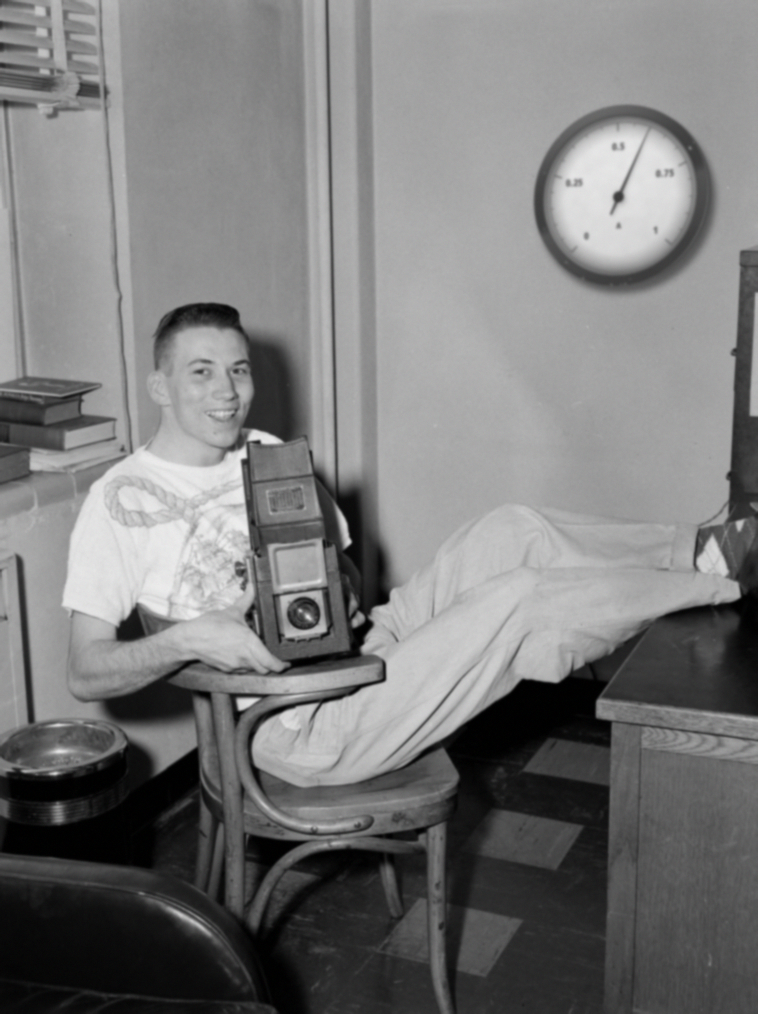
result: 0.6 A
